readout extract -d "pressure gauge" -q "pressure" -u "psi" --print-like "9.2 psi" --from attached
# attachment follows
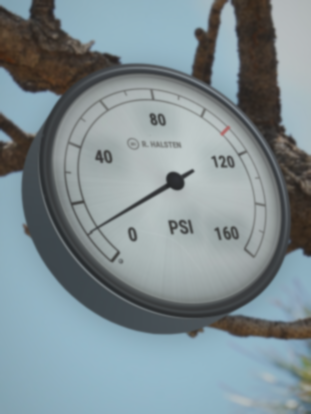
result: 10 psi
